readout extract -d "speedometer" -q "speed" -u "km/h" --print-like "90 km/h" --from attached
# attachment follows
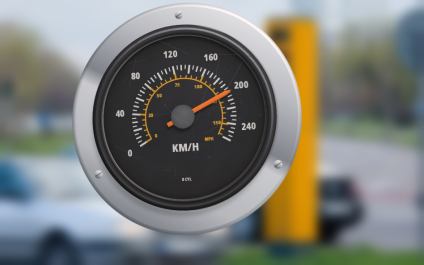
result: 200 km/h
